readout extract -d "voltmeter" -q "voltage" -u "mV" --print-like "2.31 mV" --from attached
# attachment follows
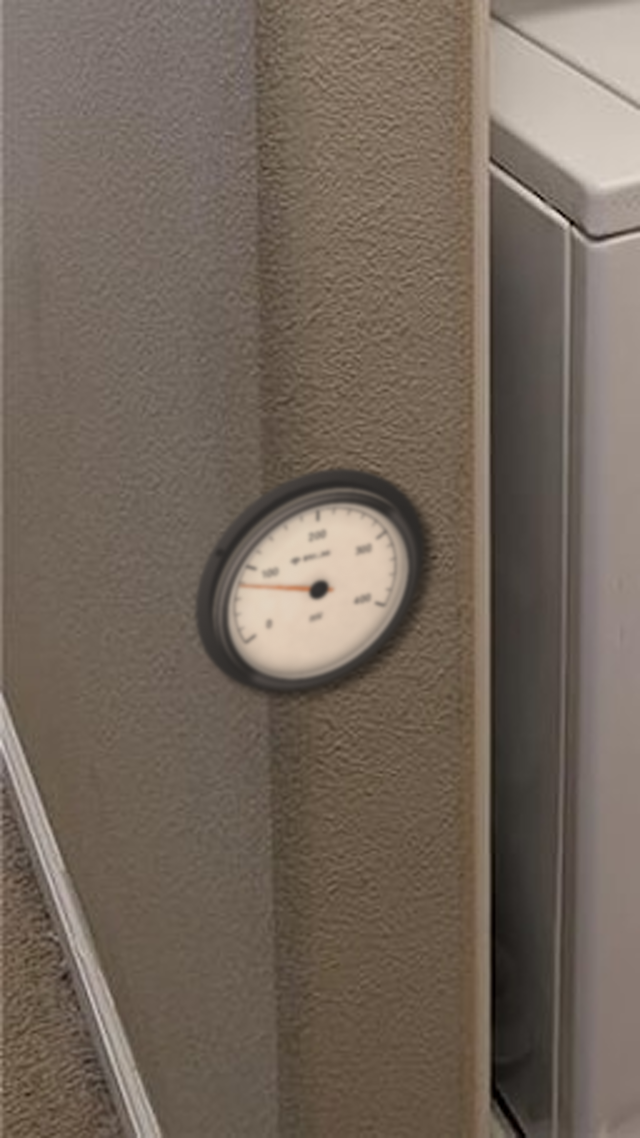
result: 80 mV
